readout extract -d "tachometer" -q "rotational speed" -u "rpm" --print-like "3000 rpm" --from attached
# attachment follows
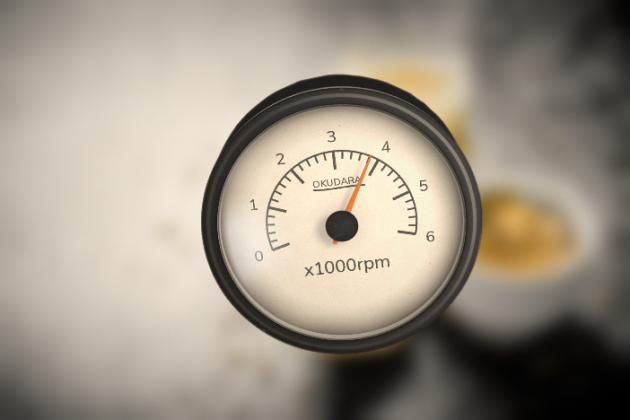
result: 3800 rpm
